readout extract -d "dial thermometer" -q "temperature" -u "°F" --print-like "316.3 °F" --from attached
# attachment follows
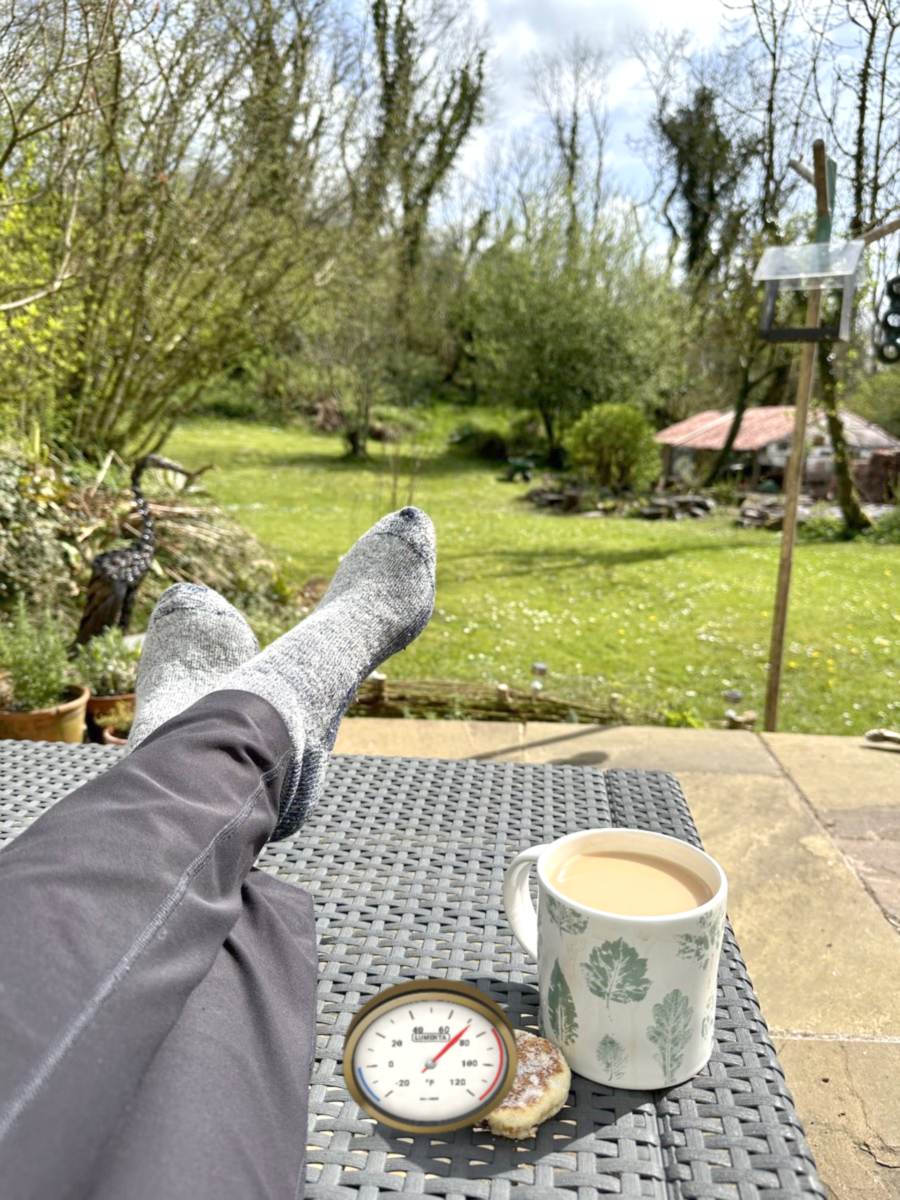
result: 70 °F
